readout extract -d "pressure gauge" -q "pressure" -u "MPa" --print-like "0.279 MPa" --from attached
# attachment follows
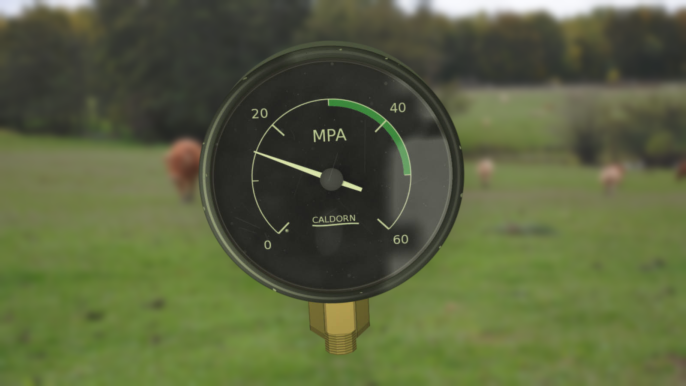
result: 15 MPa
